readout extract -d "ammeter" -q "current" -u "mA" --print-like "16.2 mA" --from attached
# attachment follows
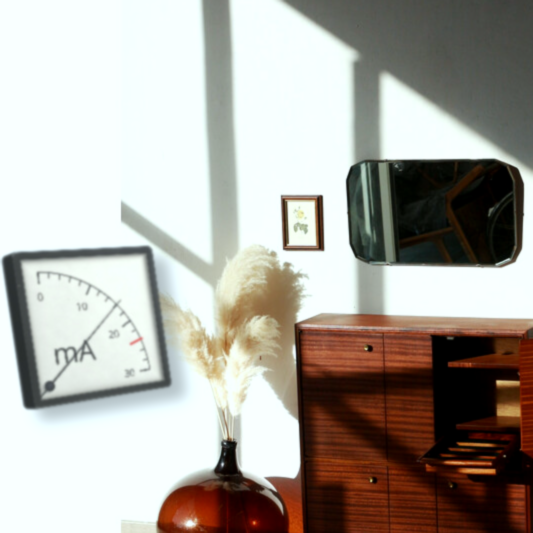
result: 16 mA
